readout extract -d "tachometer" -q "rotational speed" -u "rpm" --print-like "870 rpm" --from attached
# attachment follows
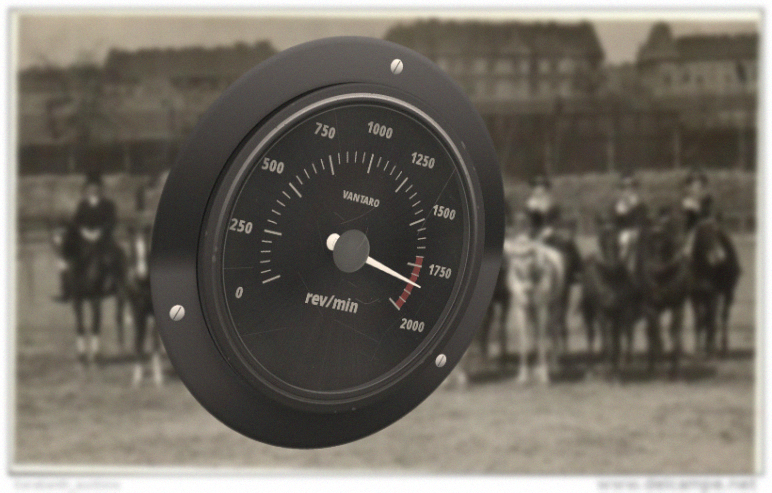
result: 1850 rpm
